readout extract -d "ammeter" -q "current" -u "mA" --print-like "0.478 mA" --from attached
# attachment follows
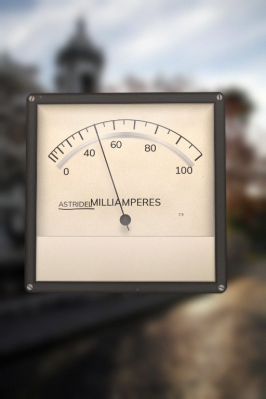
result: 50 mA
